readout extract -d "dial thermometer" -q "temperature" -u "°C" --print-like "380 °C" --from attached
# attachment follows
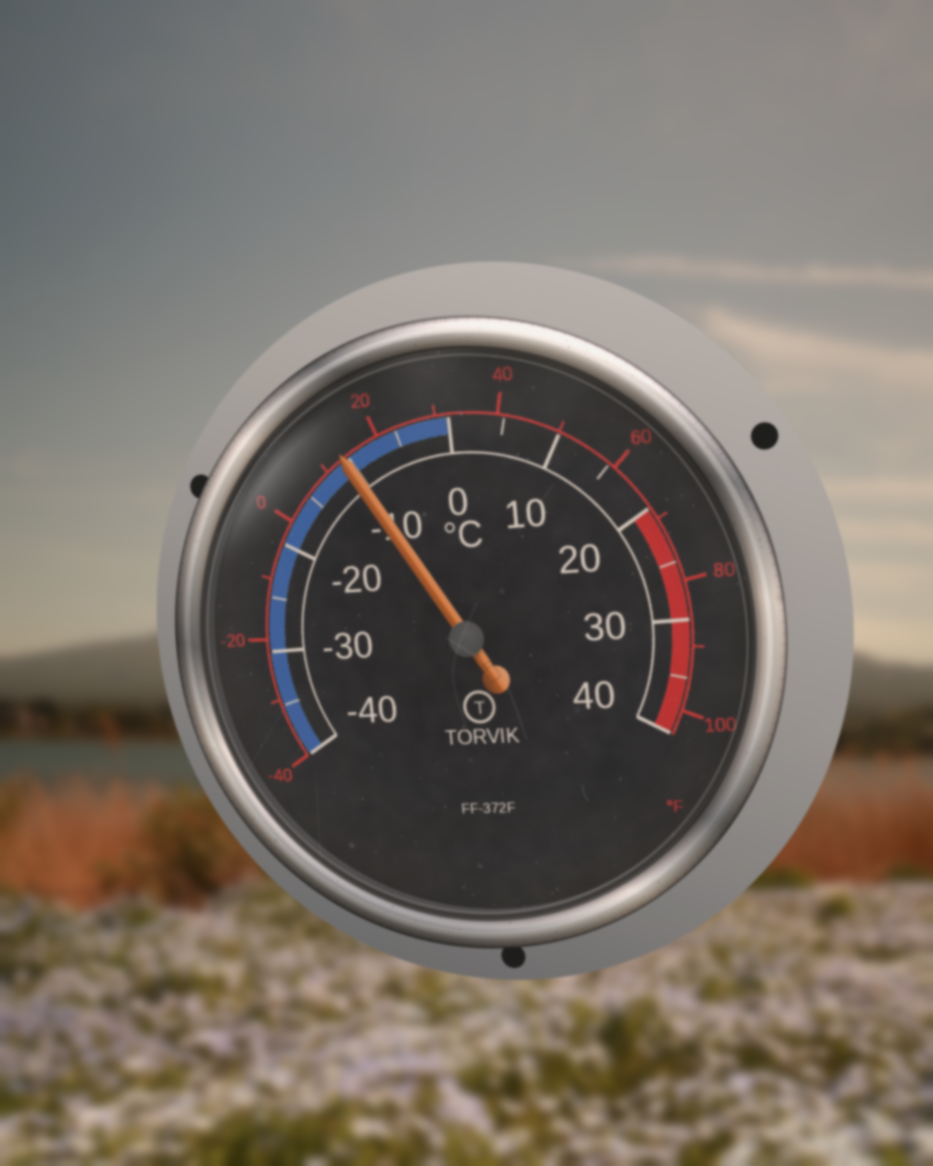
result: -10 °C
